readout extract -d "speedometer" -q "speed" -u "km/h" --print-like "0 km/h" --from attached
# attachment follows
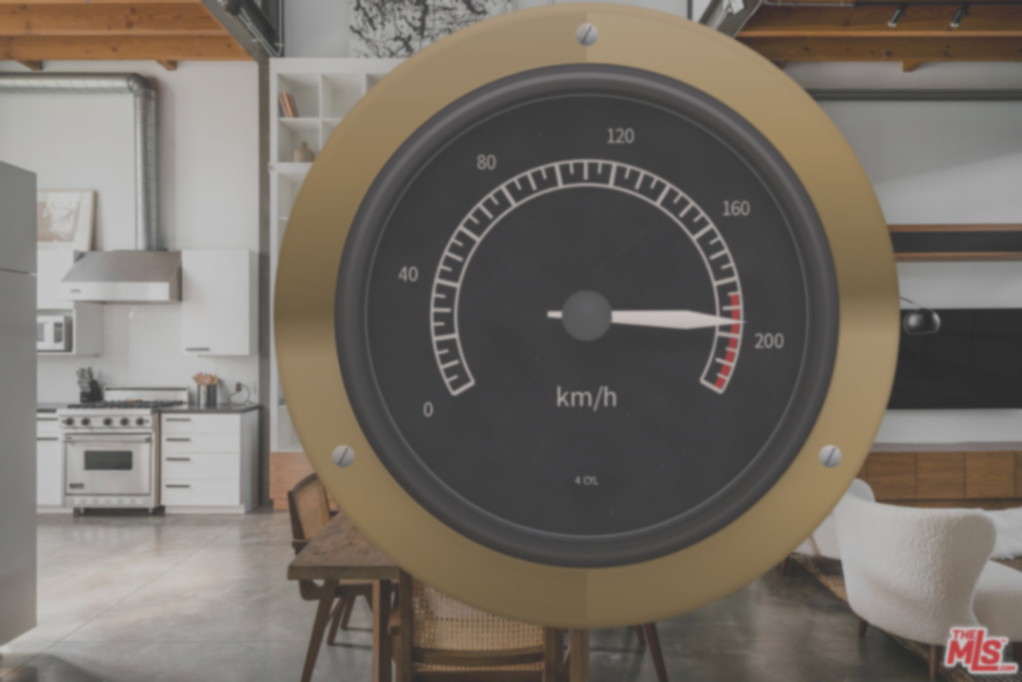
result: 195 km/h
